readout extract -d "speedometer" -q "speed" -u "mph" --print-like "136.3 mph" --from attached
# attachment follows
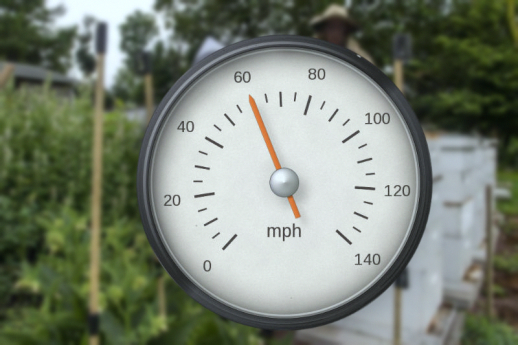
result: 60 mph
